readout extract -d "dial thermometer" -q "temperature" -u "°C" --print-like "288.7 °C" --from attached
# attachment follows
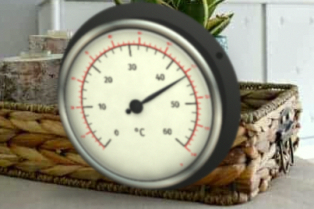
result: 44 °C
